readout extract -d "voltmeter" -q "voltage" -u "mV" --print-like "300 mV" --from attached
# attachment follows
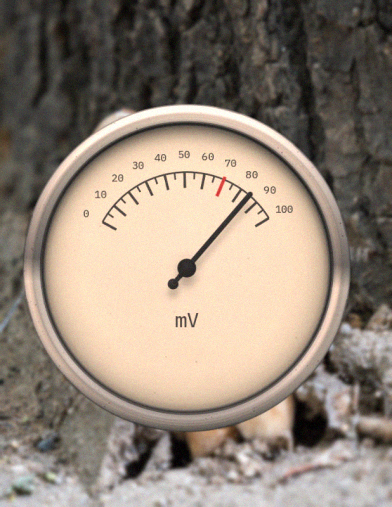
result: 85 mV
